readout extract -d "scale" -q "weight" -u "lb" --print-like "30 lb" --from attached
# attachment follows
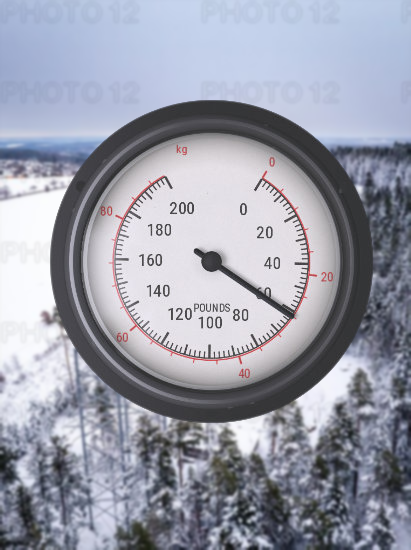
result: 62 lb
